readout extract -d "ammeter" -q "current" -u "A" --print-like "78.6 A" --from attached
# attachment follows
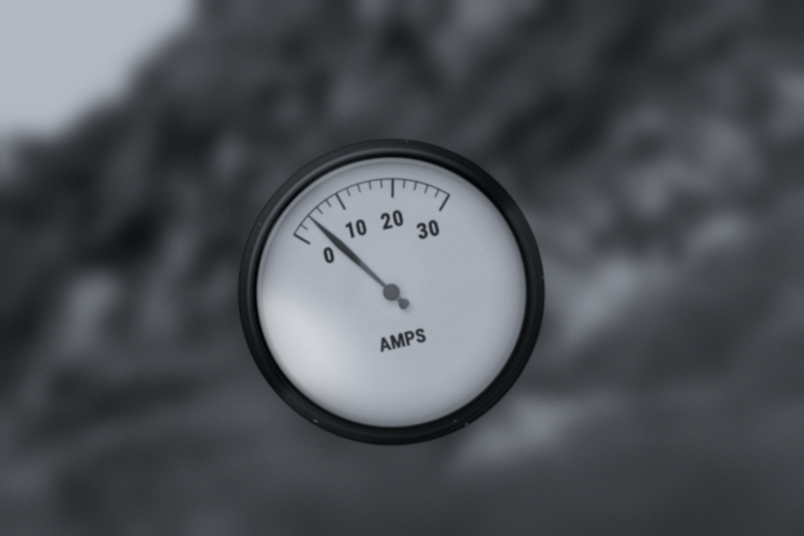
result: 4 A
